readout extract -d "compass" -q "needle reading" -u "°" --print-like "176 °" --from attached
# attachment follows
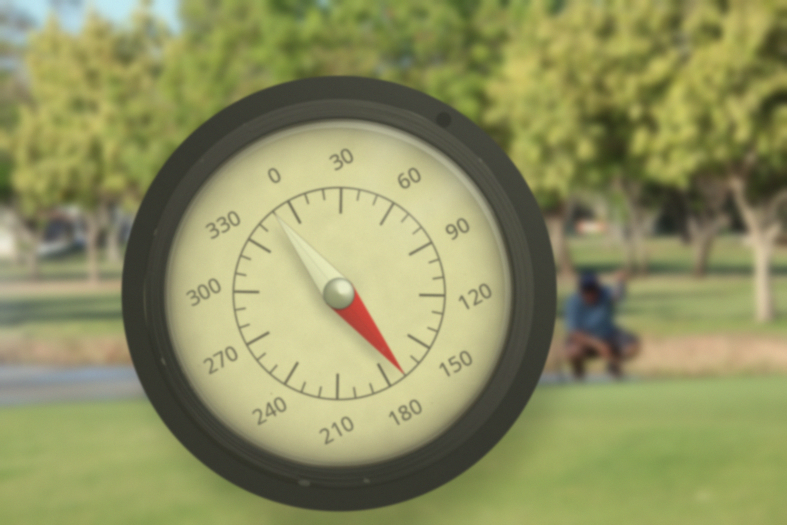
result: 170 °
